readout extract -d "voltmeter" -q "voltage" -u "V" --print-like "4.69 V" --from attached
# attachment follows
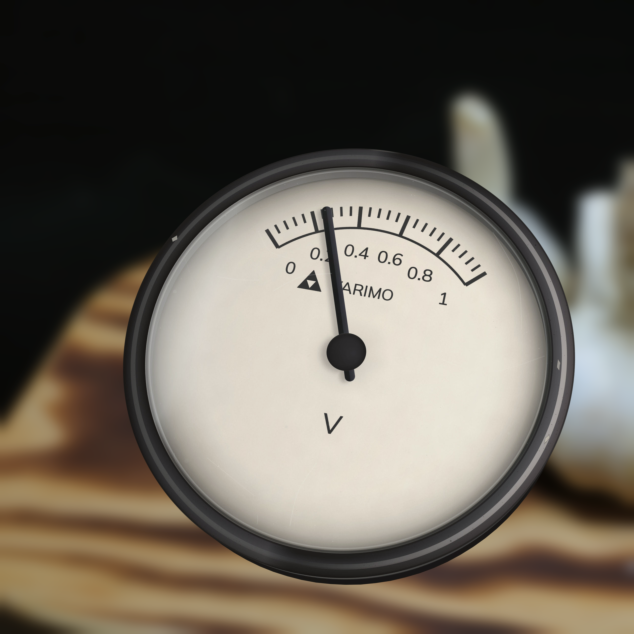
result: 0.26 V
